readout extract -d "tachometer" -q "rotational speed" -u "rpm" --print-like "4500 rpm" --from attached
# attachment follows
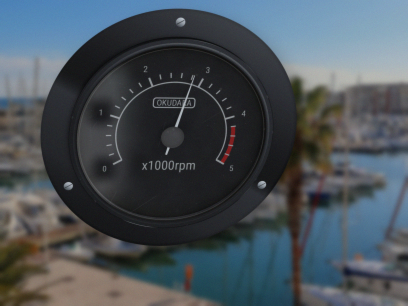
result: 2800 rpm
